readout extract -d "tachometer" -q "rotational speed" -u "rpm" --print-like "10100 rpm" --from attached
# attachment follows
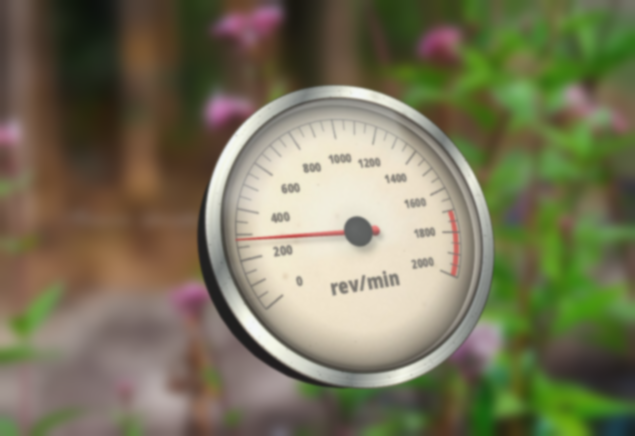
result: 275 rpm
